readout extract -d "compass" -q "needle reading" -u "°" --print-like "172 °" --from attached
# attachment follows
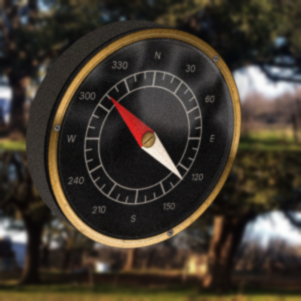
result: 310 °
